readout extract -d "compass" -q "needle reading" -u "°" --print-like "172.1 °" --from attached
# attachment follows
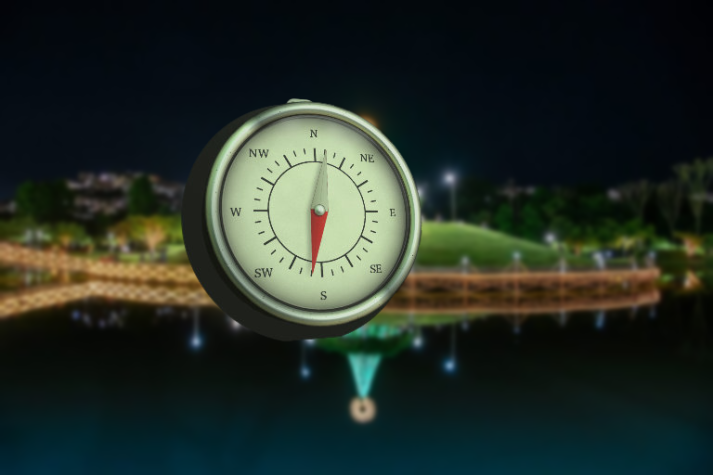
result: 190 °
